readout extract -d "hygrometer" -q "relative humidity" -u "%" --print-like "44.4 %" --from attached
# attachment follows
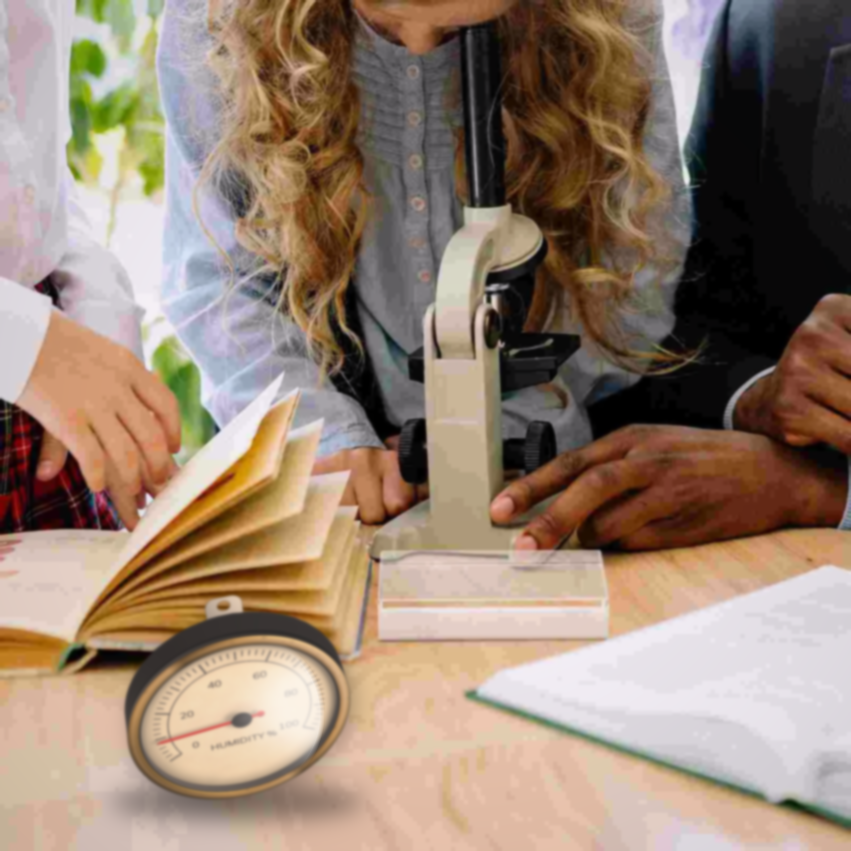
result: 10 %
